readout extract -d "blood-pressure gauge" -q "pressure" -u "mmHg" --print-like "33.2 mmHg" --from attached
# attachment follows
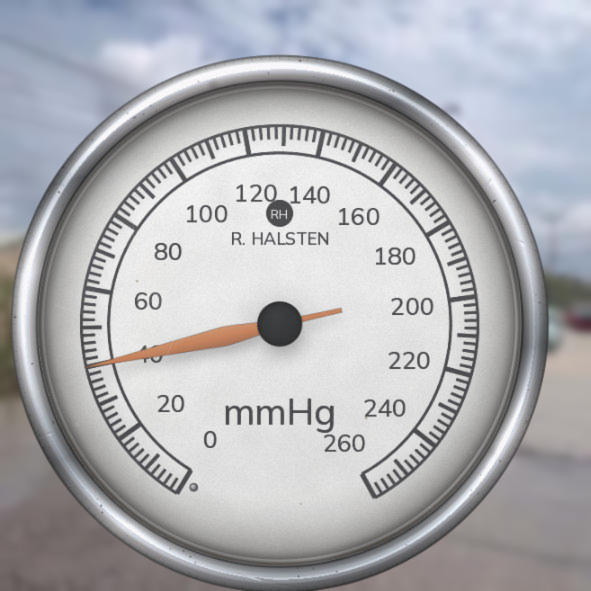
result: 40 mmHg
